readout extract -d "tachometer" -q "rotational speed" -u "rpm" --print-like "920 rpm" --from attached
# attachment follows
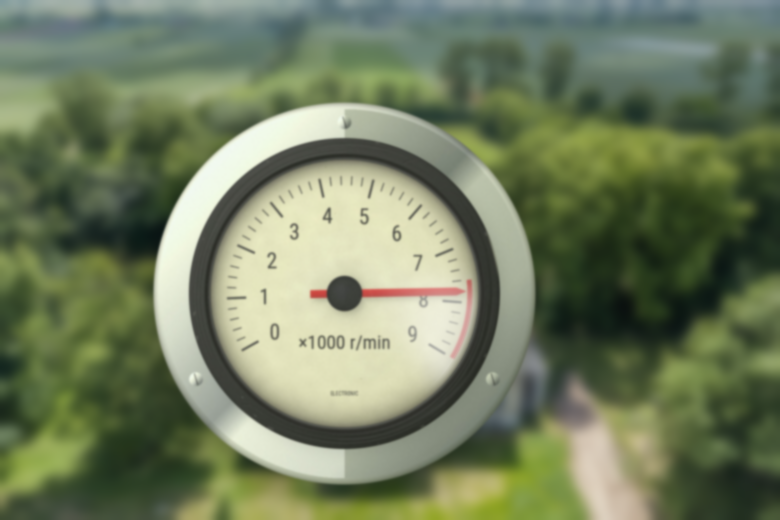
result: 7800 rpm
